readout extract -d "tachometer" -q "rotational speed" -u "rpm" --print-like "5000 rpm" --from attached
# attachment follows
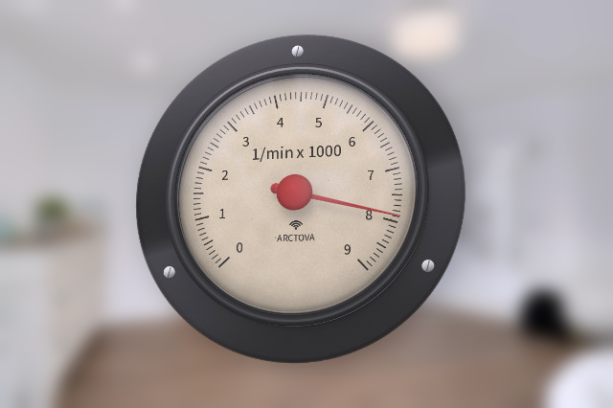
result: 7900 rpm
